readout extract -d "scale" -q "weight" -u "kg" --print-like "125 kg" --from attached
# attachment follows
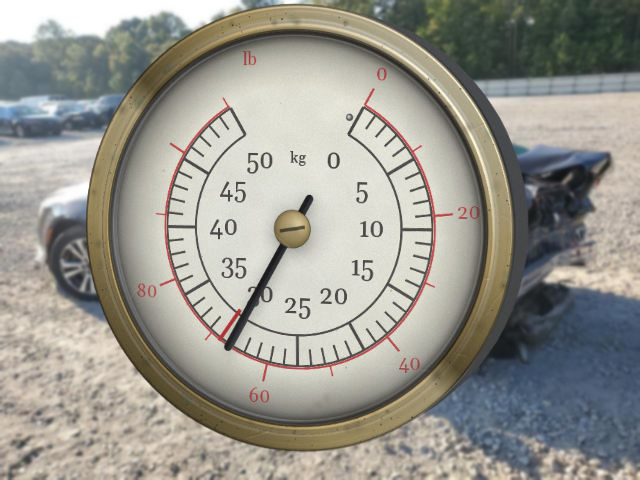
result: 30 kg
